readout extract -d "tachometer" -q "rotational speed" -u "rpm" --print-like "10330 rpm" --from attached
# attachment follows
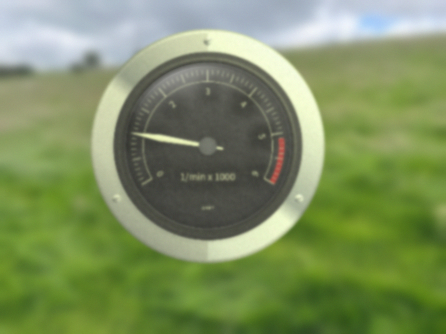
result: 1000 rpm
